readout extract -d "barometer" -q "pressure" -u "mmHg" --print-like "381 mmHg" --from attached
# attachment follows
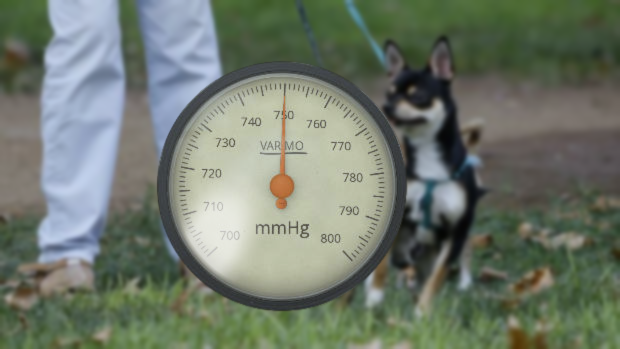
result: 750 mmHg
